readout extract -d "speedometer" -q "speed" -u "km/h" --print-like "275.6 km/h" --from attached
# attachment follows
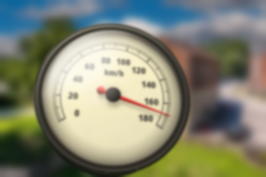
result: 170 km/h
